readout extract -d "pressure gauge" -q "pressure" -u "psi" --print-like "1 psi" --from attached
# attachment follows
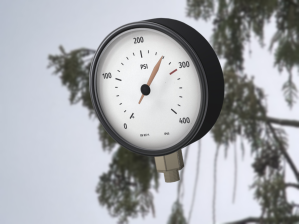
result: 260 psi
